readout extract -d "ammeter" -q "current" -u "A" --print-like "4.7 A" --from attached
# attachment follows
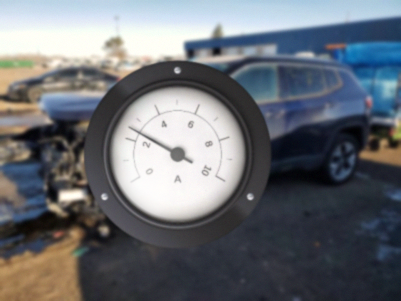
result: 2.5 A
